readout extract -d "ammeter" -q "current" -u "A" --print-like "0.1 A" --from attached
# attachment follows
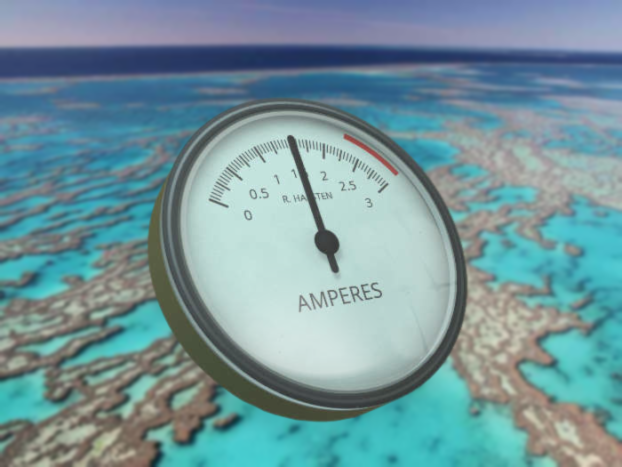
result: 1.5 A
